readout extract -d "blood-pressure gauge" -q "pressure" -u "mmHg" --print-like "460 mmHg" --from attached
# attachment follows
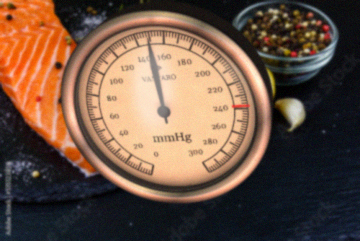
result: 150 mmHg
